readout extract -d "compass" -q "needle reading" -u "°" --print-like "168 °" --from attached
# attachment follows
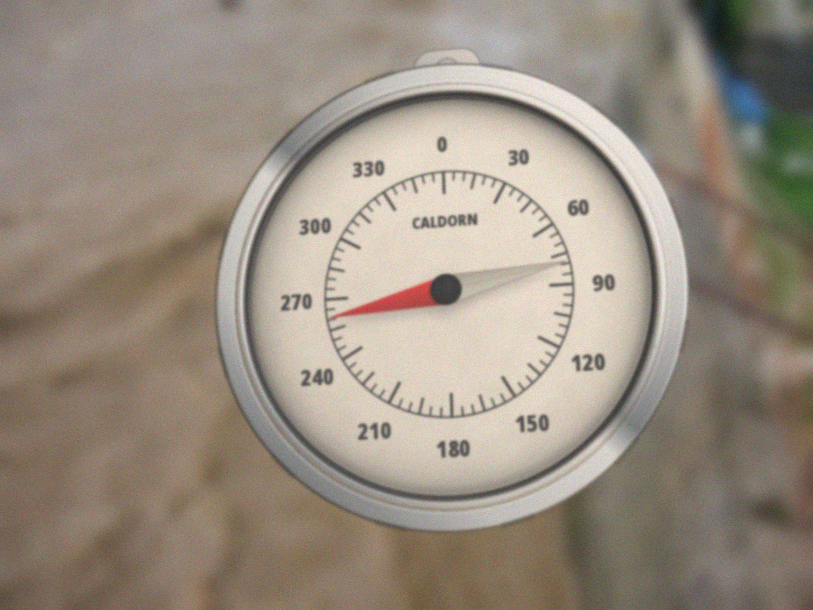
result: 260 °
